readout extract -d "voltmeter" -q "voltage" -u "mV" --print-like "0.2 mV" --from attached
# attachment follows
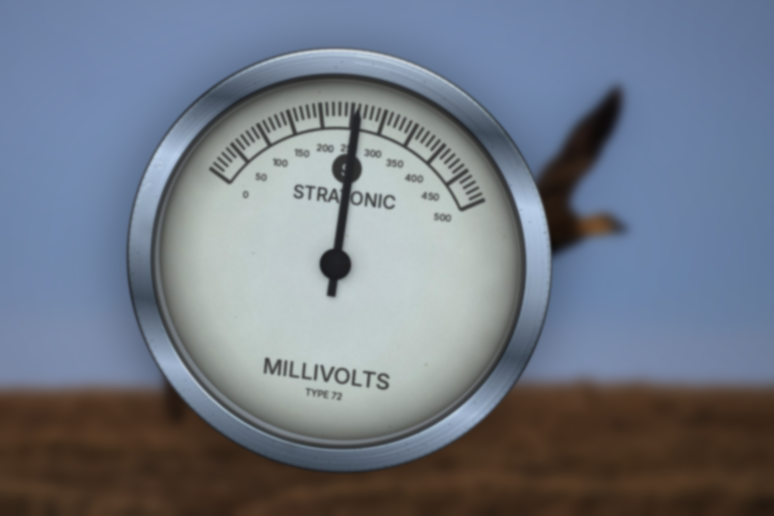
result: 260 mV
